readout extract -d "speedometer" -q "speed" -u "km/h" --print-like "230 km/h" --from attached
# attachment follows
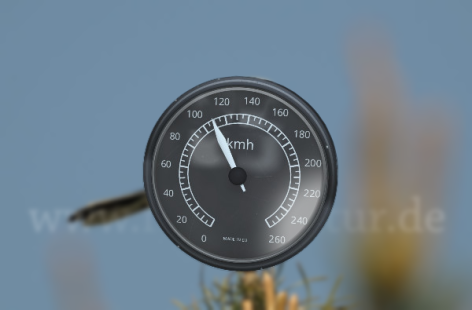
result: 110 km/h
